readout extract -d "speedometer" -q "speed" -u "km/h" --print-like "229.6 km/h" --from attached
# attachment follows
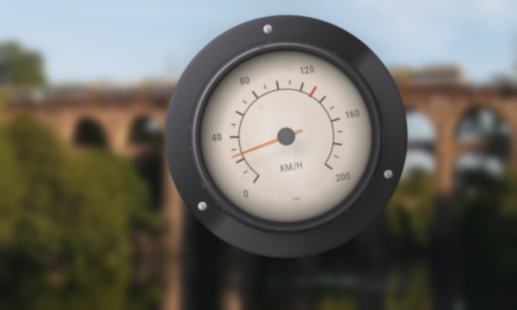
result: 25 km/h
